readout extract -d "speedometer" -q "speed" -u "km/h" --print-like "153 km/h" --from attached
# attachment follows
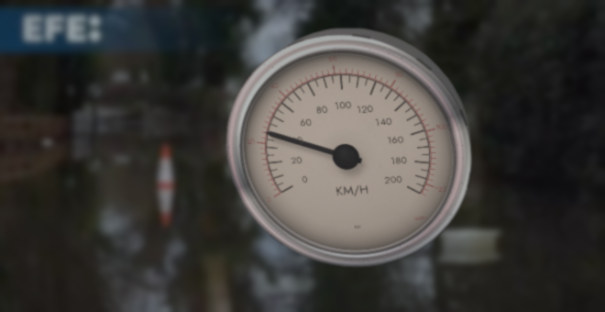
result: 40 km/h
